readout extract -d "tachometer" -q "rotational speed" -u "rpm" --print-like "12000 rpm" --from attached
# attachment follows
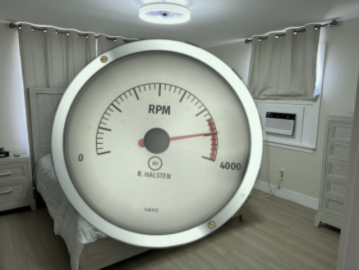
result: 3500 rpm
